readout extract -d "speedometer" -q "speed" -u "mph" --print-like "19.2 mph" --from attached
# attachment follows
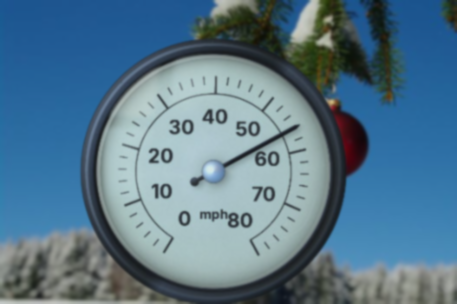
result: 56 mph
